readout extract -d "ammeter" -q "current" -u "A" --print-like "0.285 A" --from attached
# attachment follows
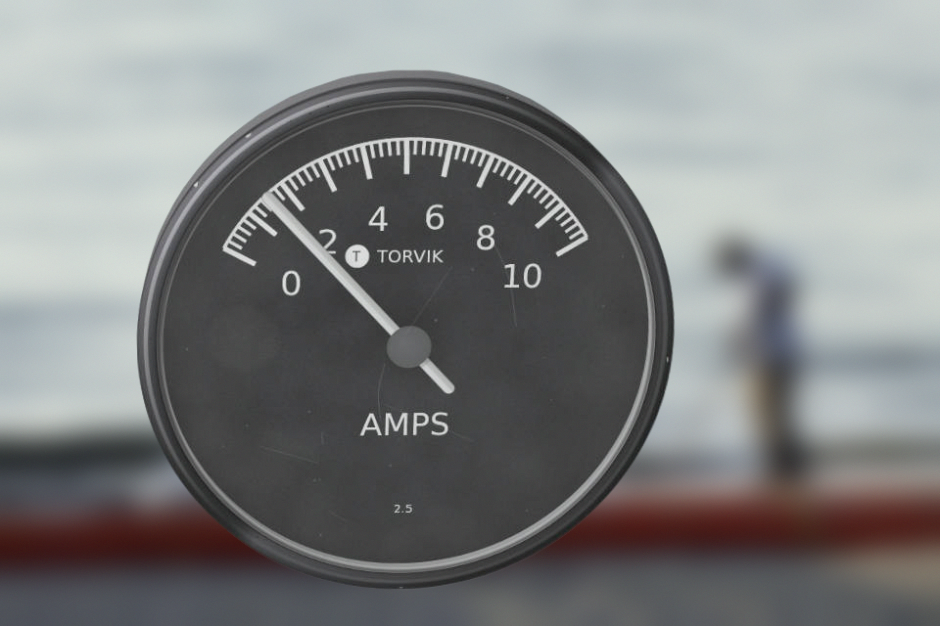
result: 1.6 A
